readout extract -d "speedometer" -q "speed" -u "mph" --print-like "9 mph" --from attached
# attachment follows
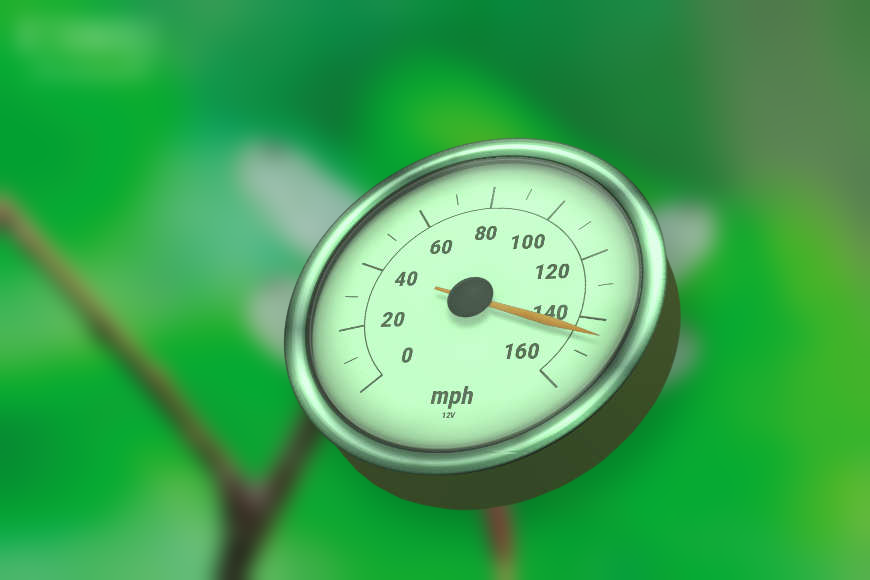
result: 145 mph
